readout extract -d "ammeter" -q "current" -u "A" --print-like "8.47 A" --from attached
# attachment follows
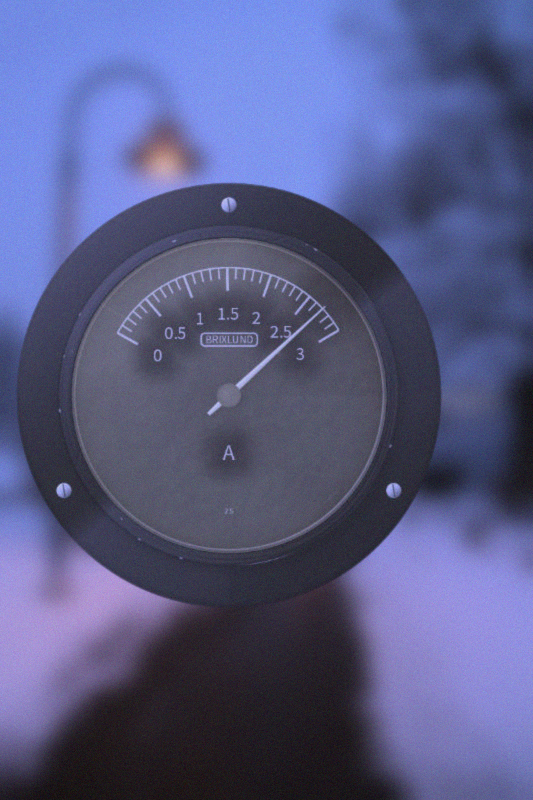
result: 2.7 A
